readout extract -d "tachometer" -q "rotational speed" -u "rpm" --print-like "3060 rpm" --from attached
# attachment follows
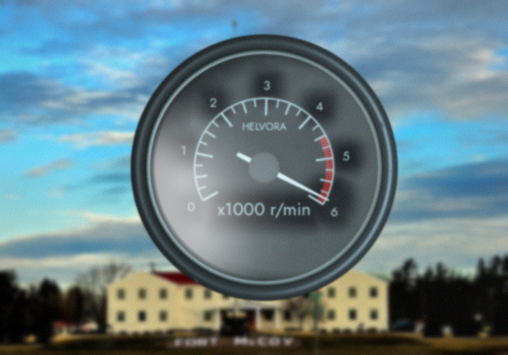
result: 5875 rpm
